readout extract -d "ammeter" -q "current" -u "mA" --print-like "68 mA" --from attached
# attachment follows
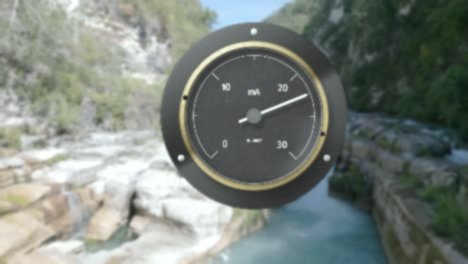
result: 22.5 mA
